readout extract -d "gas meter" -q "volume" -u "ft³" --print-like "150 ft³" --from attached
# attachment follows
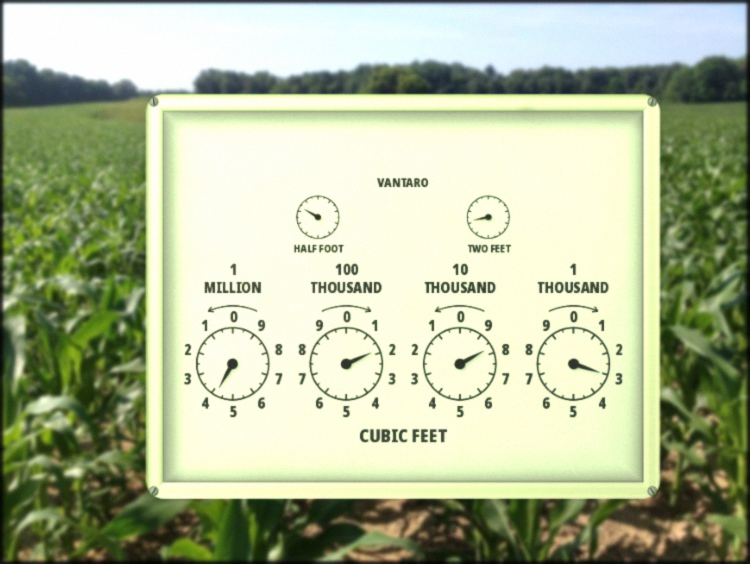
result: 418300 ft³
